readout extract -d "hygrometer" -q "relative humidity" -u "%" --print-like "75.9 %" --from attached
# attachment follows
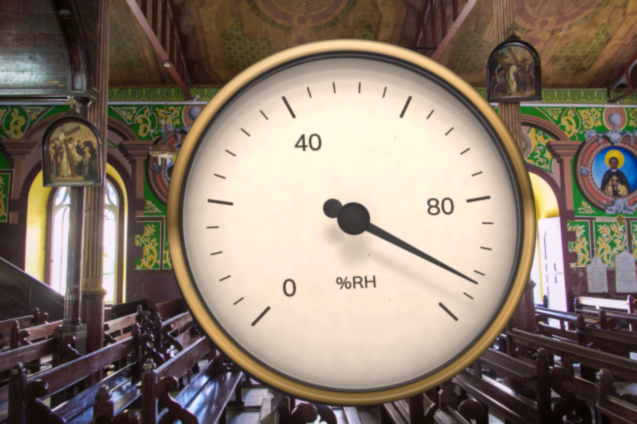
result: 94 %
